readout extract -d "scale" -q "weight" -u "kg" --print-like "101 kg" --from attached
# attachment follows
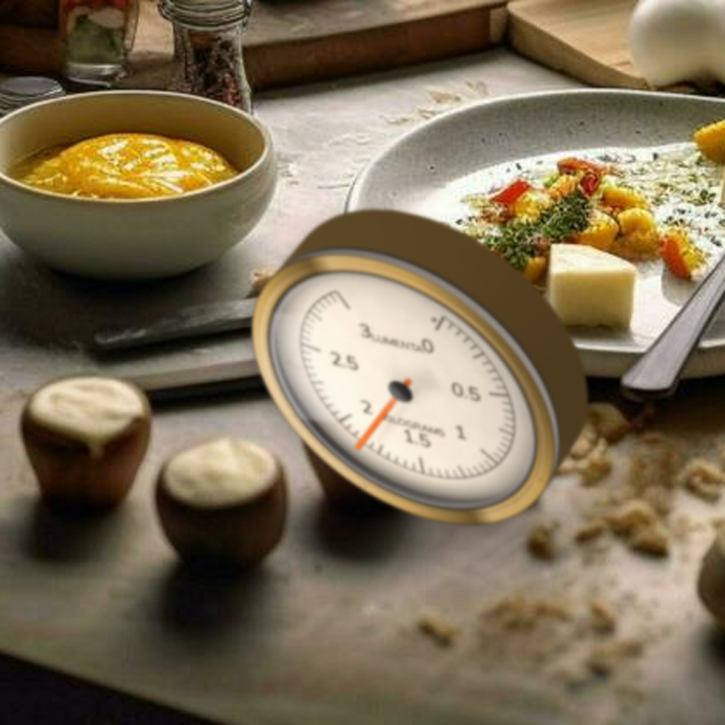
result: 1.85 kg
